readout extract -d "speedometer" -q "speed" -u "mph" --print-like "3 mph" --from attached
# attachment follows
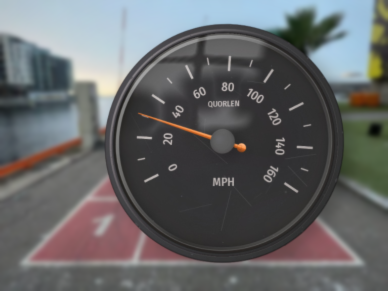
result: 30 mph
